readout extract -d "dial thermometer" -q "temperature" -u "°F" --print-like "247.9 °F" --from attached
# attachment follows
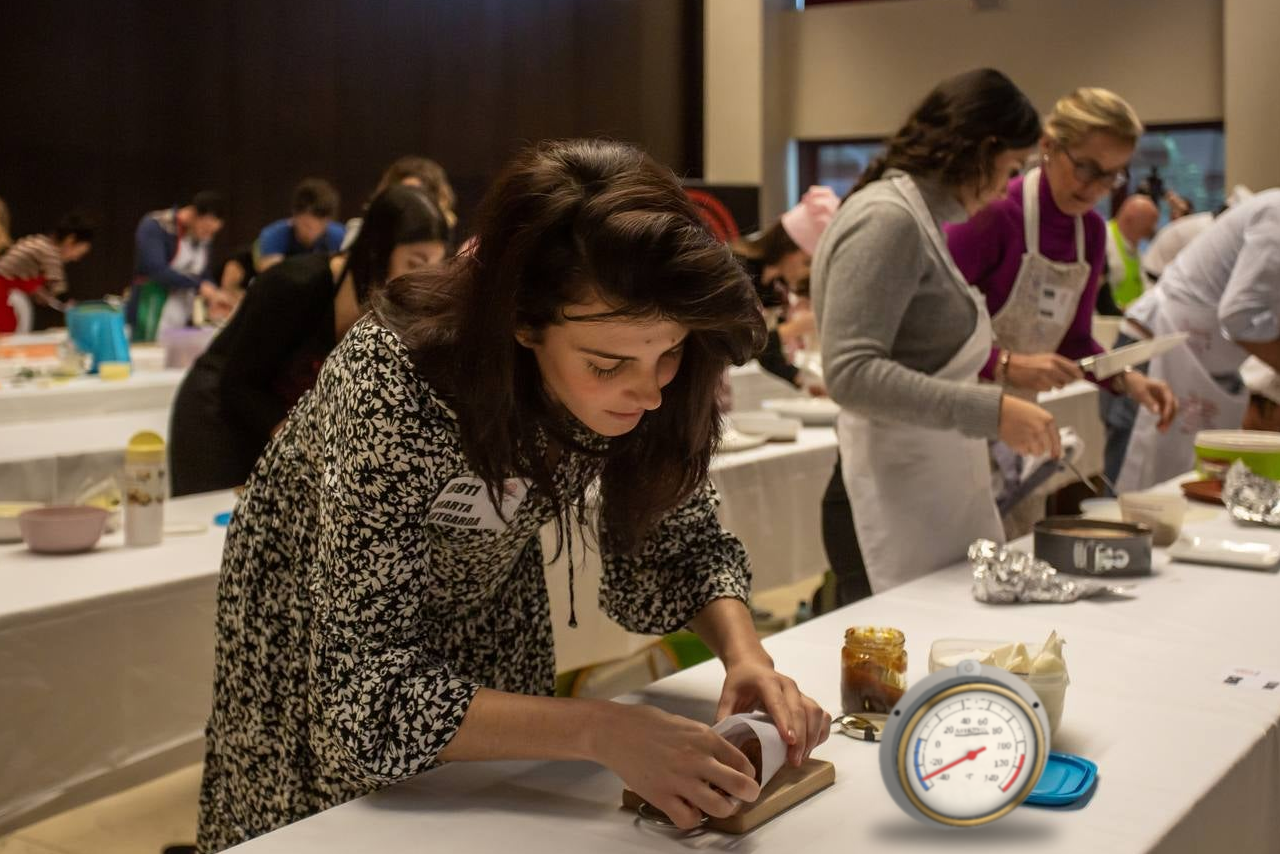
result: -30 °F
